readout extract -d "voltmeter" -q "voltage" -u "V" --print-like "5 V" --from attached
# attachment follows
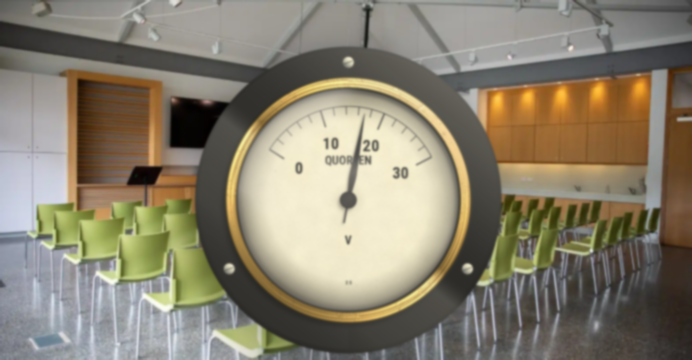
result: 17 V
